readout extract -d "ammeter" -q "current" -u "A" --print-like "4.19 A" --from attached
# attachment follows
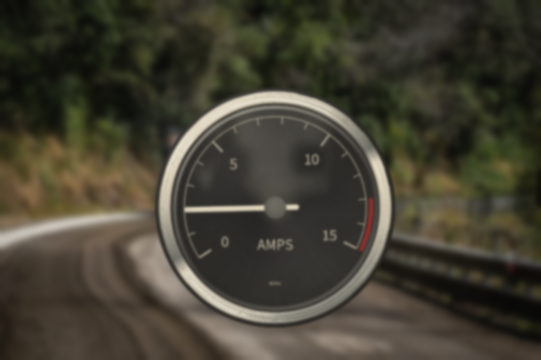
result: 2 A
